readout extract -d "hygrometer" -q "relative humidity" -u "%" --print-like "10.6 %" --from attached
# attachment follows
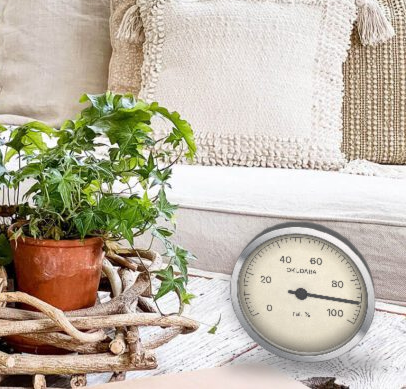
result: 90 %
